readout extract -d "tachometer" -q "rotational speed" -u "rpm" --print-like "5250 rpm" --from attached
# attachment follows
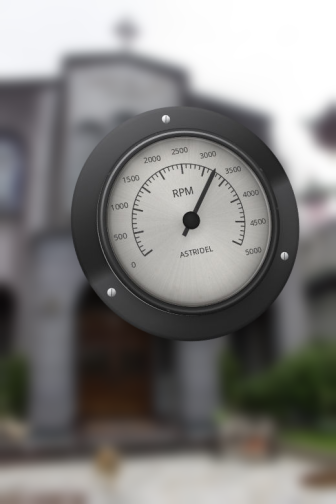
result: 3200 rpm
